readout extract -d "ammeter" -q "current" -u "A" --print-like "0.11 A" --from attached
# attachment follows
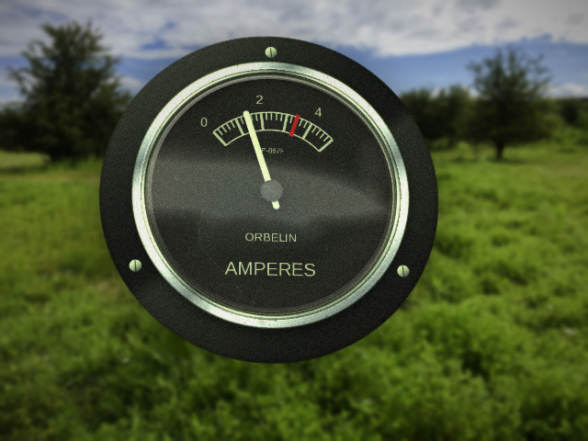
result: 1.4 A
